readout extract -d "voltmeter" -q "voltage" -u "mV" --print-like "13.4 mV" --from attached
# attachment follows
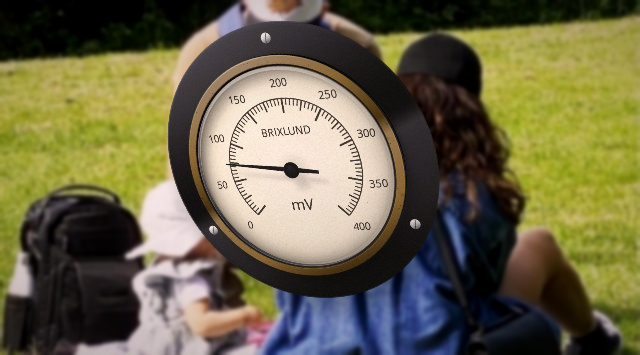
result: 75 mV
